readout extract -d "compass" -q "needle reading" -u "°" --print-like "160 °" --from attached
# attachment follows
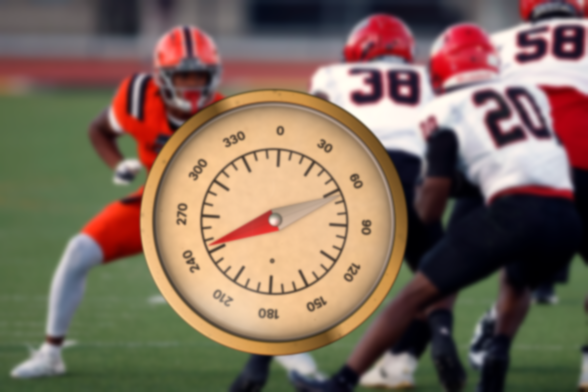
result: 245 °
